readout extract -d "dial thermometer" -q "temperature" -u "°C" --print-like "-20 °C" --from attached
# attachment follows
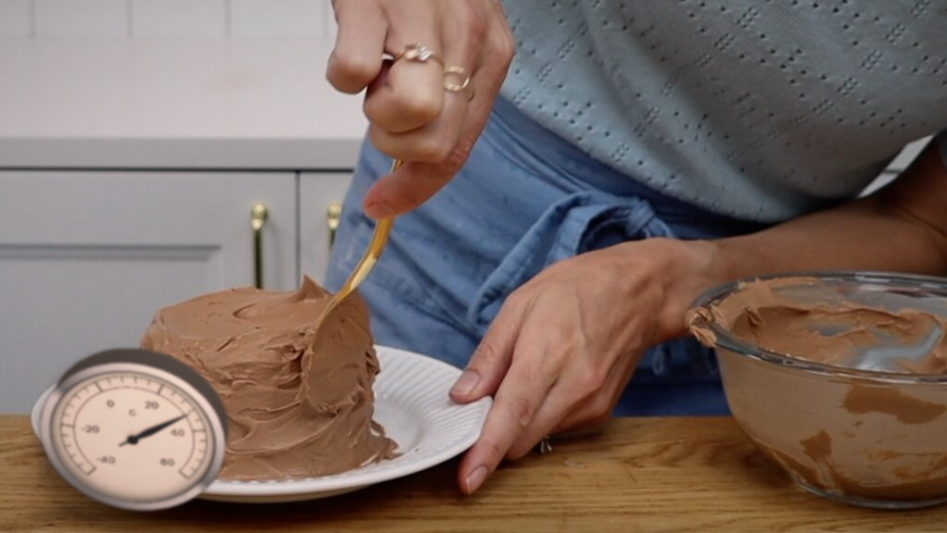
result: 32 °C
